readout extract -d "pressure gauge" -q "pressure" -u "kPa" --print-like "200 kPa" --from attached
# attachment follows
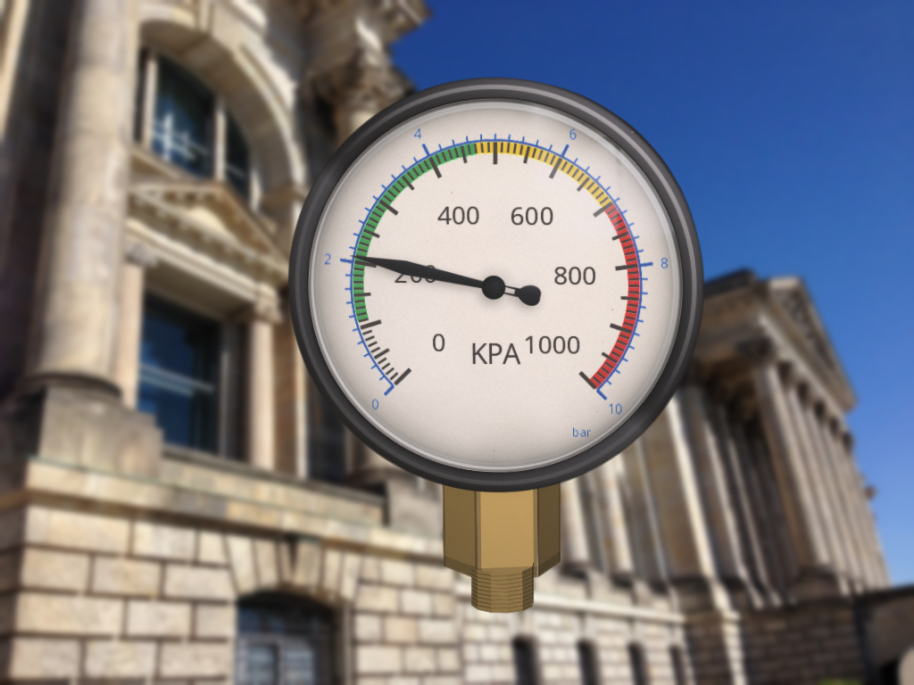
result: 210 kPa
